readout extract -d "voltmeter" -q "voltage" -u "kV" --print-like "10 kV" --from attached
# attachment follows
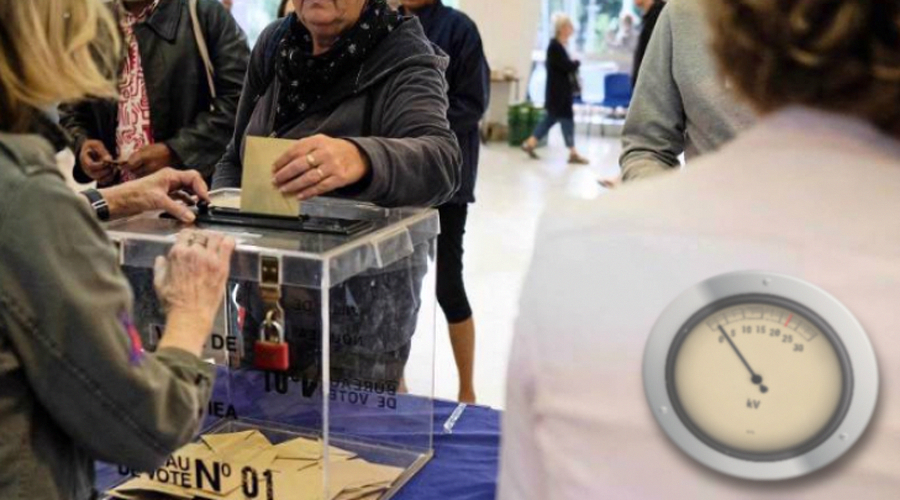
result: 2.5 kV
